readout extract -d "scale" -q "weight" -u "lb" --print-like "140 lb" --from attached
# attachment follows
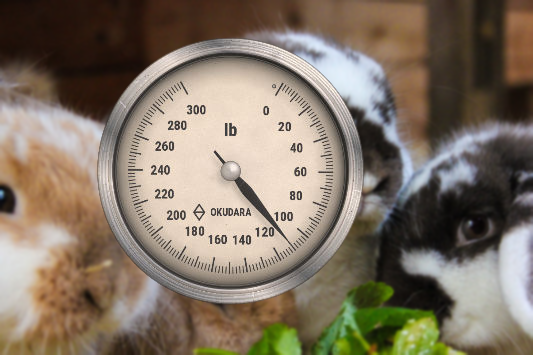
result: 110 lb
